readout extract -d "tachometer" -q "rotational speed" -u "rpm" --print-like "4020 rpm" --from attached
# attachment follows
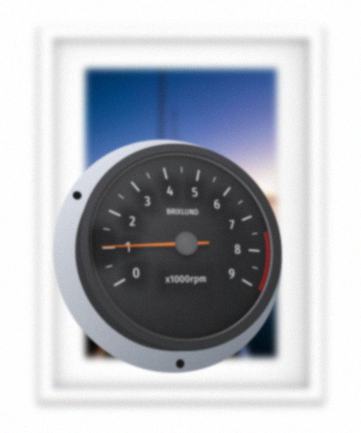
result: 1000 rpm
